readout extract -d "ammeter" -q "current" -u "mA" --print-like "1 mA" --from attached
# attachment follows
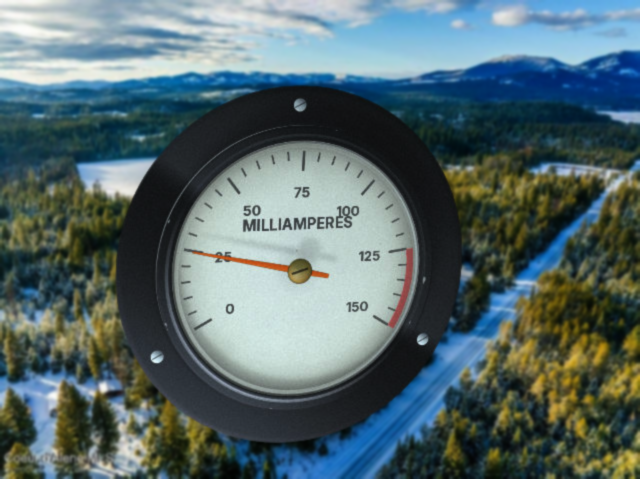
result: 25 mA
